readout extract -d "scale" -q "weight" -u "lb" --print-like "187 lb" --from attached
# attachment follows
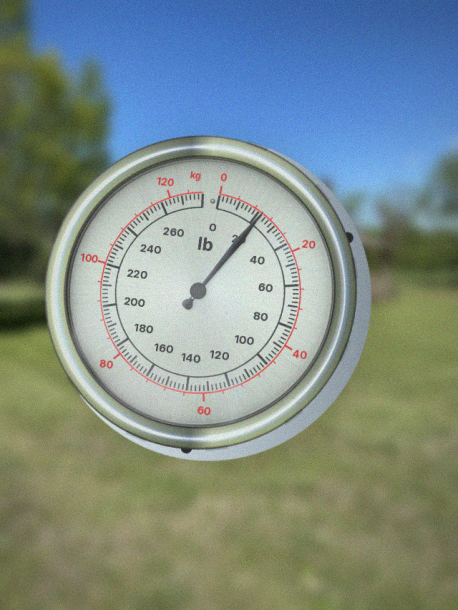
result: 22 lb
